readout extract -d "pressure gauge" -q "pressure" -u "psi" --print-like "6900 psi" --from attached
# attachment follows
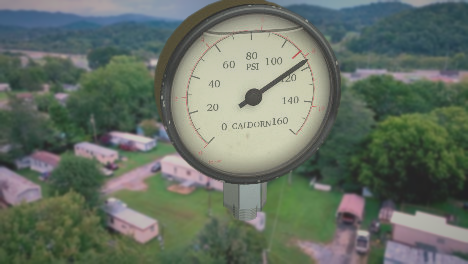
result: 115 psi
